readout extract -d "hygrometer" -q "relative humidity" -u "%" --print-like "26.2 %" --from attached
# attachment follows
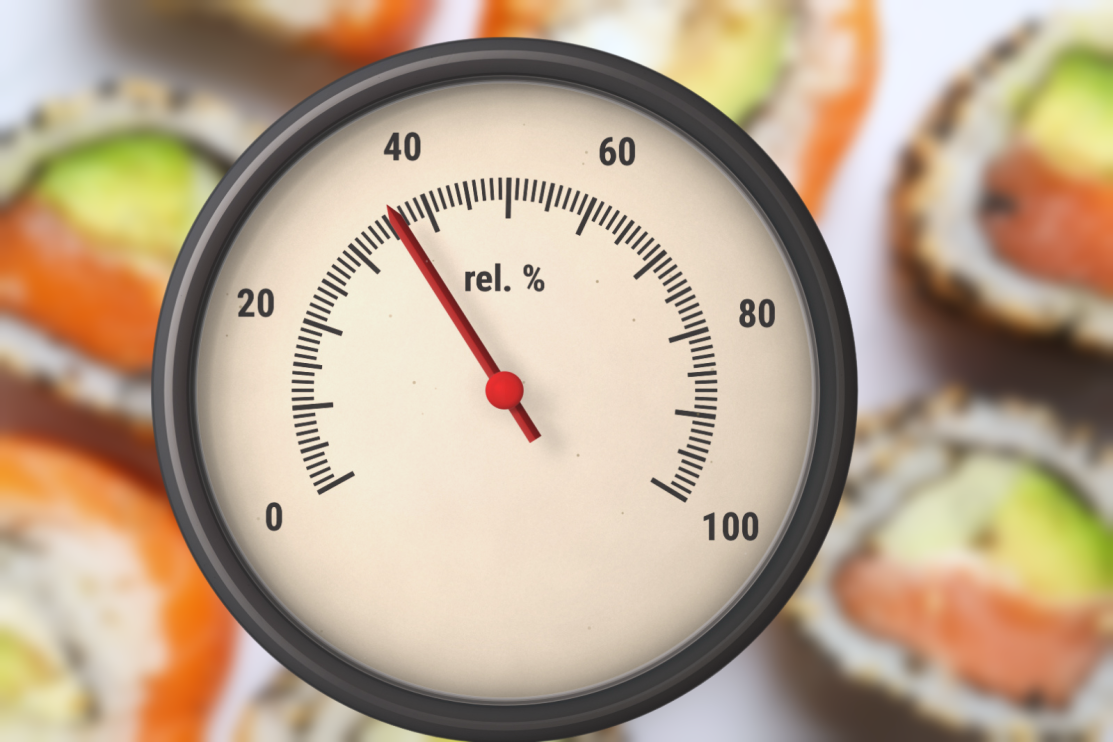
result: 36 %
